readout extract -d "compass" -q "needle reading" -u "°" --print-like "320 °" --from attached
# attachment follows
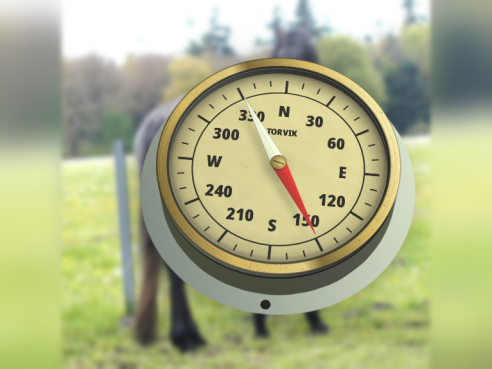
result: 150 °
